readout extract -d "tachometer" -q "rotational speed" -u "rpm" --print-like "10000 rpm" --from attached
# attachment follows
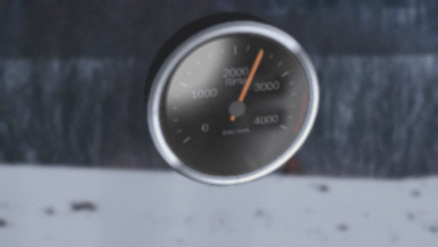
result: 2400 rpm
